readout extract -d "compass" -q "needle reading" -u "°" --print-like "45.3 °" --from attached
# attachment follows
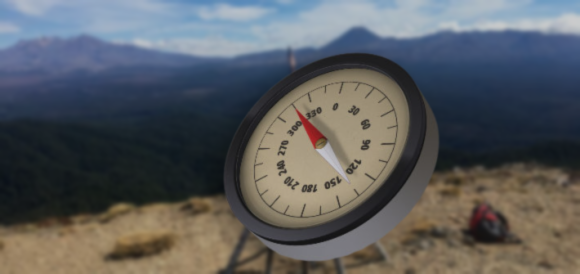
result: 315 °
